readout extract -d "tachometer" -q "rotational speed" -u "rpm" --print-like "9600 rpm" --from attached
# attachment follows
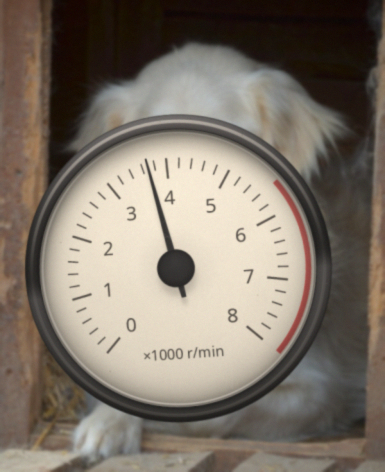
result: 3700 rpm
